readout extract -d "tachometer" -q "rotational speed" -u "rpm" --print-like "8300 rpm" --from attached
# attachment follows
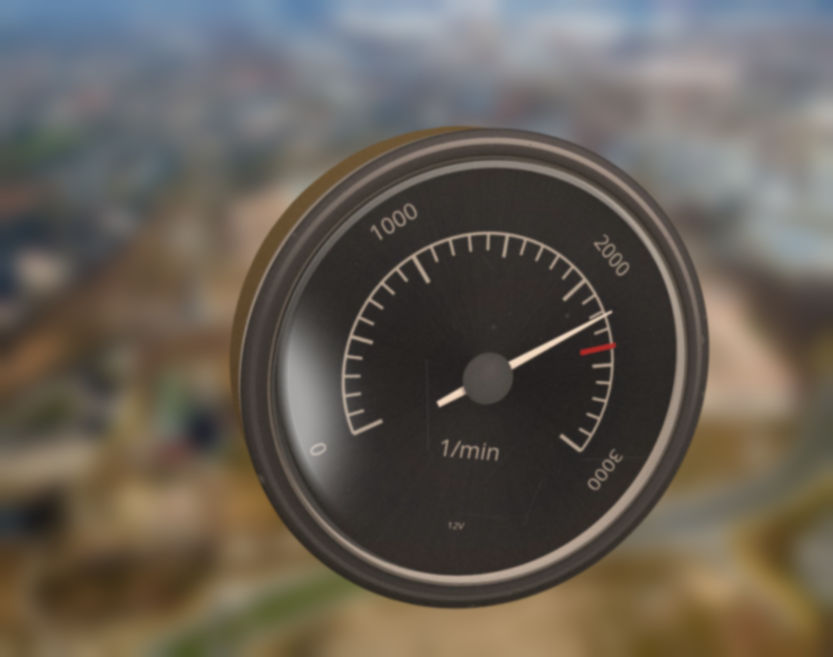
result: 2200 rpm
